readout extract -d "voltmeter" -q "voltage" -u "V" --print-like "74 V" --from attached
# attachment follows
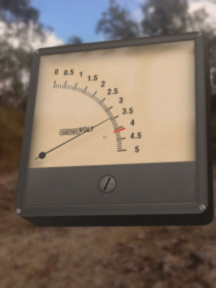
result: 3.5 V
